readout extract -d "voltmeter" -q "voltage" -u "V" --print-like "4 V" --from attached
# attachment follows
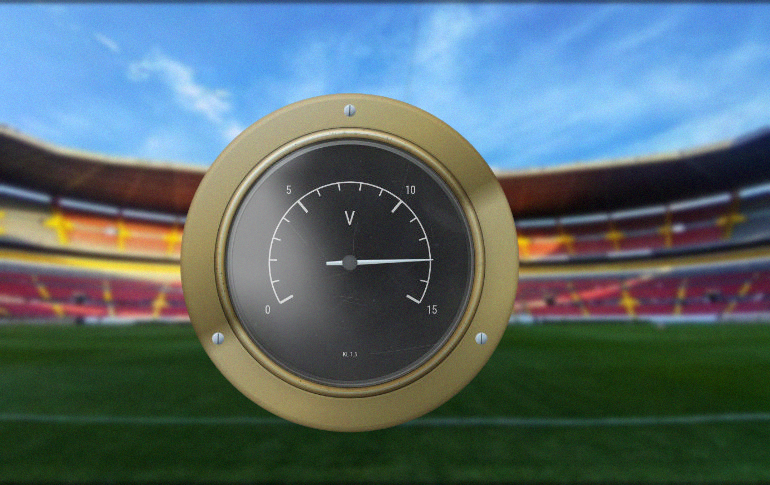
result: 13 V
